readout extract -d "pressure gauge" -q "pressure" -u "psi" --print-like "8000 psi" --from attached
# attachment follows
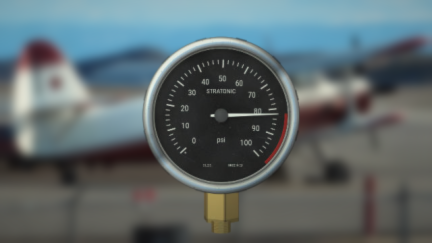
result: 82 psi
